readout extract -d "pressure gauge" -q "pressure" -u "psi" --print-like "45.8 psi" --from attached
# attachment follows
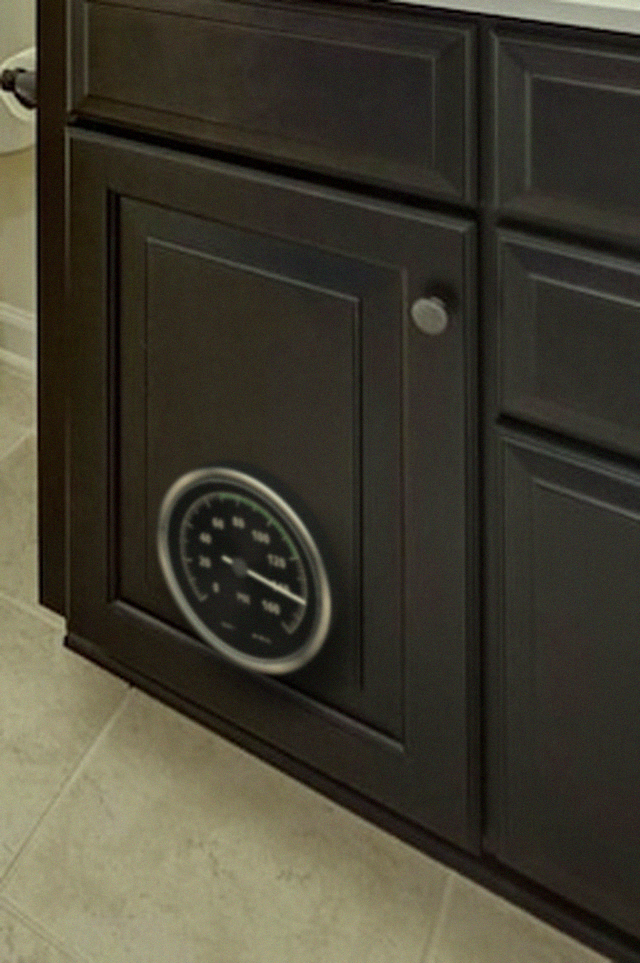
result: 140 psi
